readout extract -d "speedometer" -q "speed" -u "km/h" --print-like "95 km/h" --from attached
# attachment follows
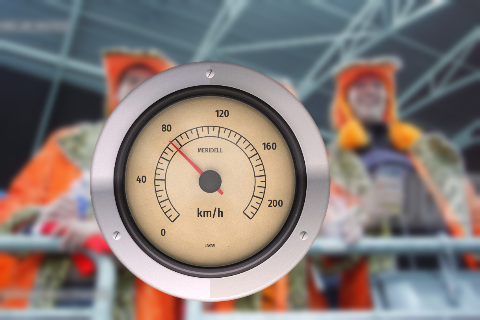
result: 75 km/h
